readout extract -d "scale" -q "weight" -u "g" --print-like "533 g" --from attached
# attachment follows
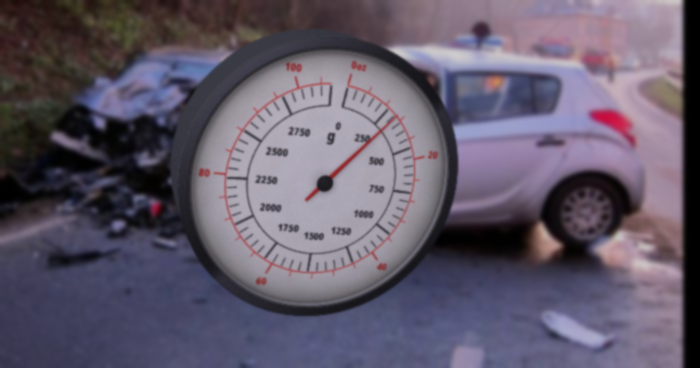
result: 300 g
